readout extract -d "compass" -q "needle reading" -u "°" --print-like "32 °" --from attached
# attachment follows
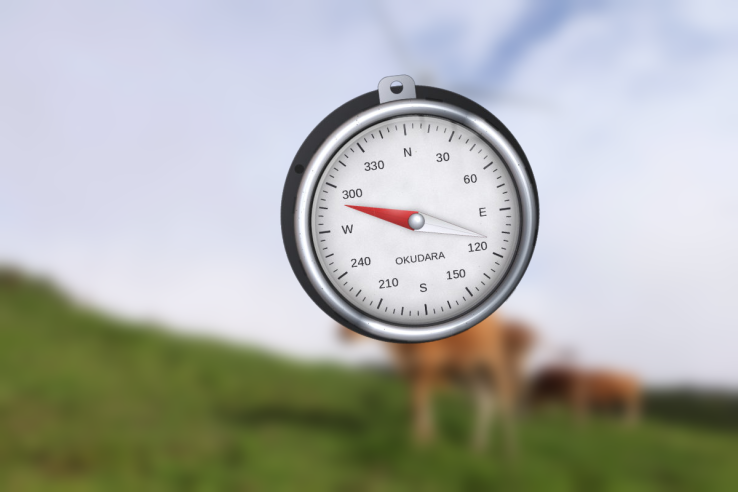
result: 290 °
